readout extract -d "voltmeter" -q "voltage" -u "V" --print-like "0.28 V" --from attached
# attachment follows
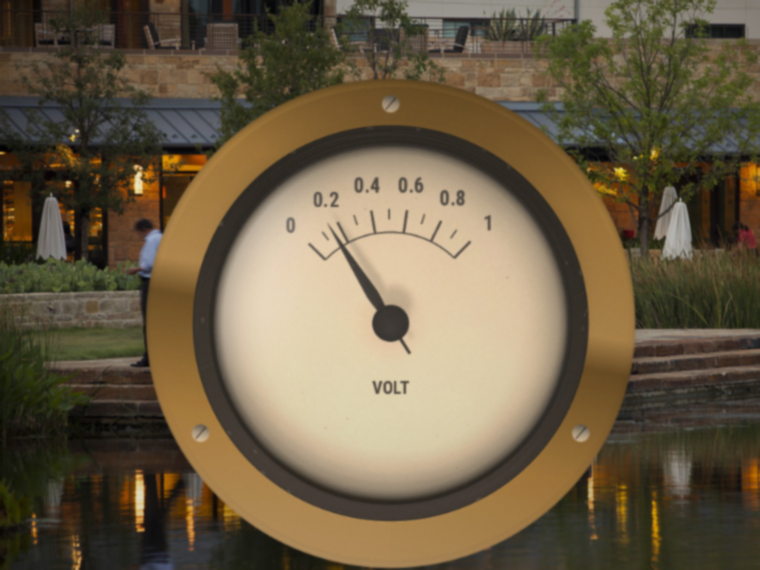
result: 0.15 V
